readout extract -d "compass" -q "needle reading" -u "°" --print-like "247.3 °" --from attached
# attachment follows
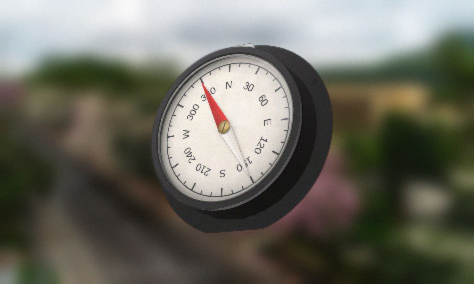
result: 330 °
